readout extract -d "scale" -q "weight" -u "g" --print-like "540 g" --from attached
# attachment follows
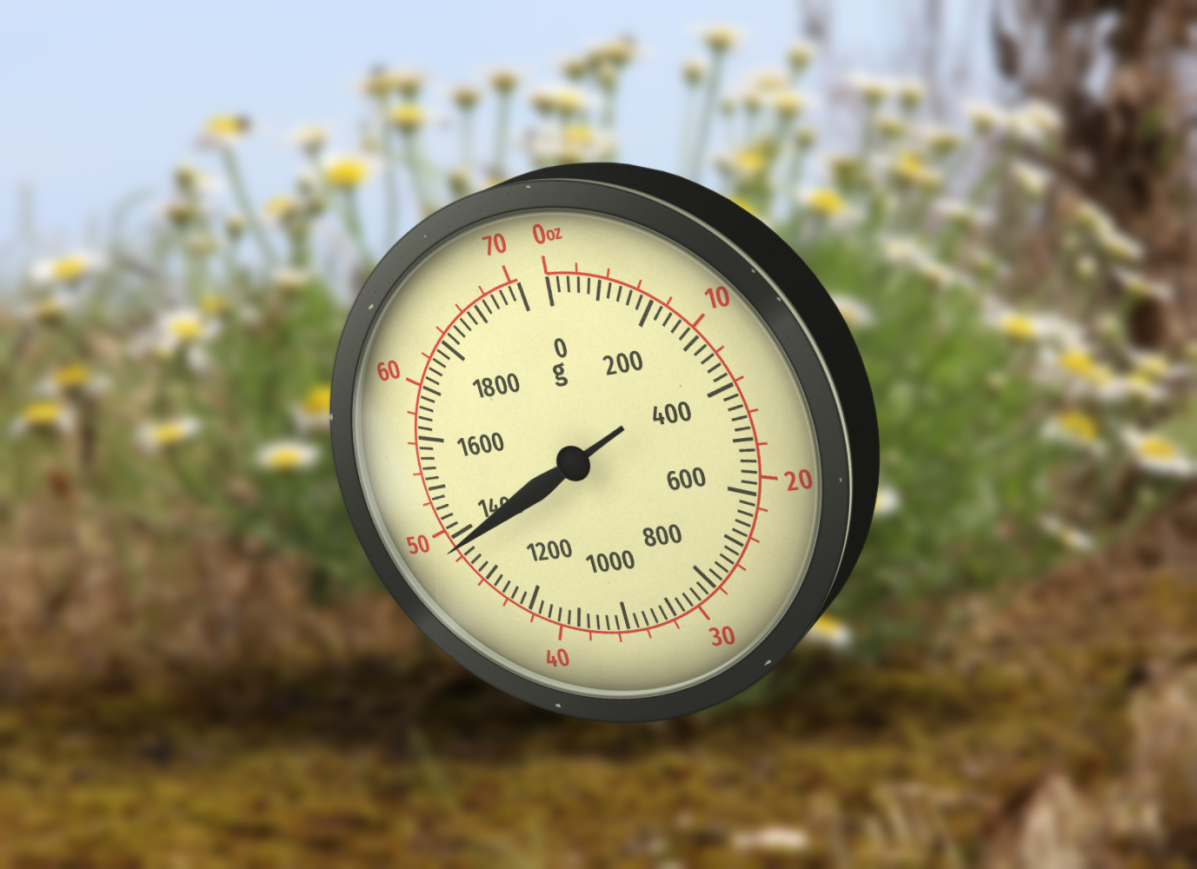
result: 1380 g
